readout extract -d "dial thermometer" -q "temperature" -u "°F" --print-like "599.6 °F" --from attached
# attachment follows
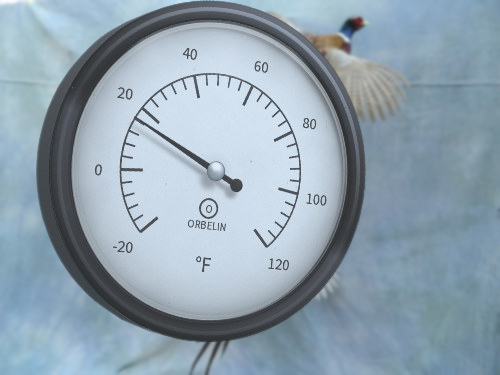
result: 16 °F
